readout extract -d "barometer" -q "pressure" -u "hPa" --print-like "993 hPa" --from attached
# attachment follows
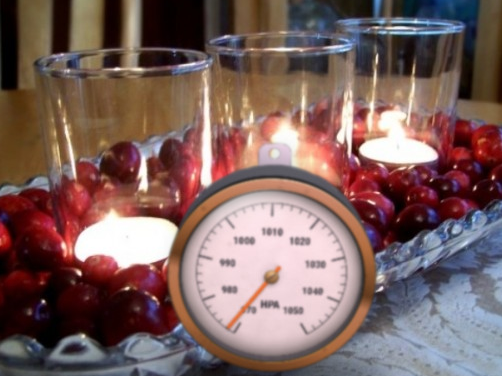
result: 972 hPa
